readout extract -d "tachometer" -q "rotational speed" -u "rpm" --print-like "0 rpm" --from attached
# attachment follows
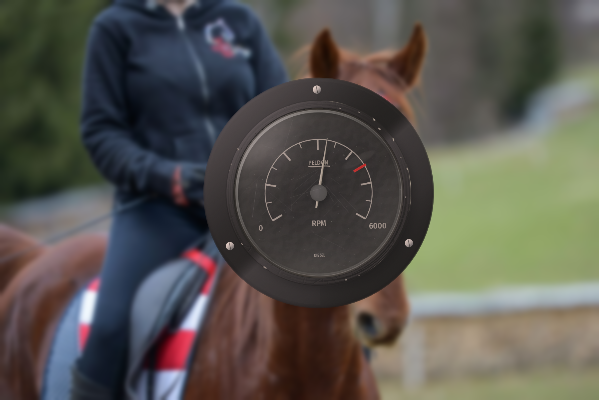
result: 3250 rpm
